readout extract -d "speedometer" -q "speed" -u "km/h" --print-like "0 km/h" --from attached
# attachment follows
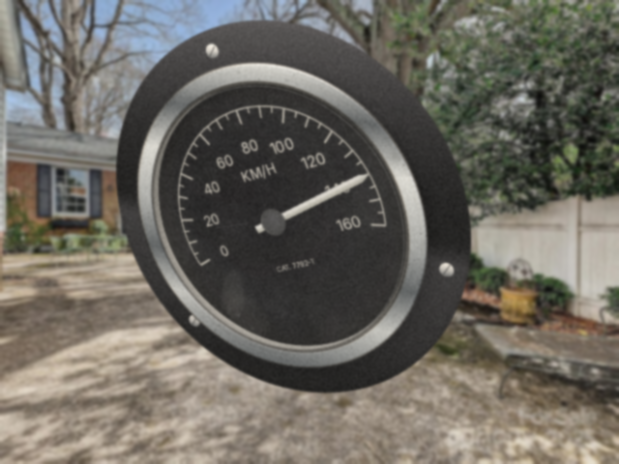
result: 140 km/h
